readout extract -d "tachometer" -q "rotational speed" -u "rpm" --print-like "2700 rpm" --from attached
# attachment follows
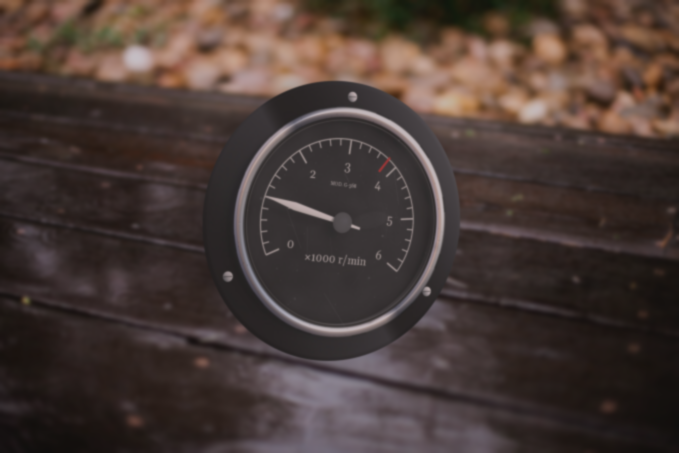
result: 1000 rpm
